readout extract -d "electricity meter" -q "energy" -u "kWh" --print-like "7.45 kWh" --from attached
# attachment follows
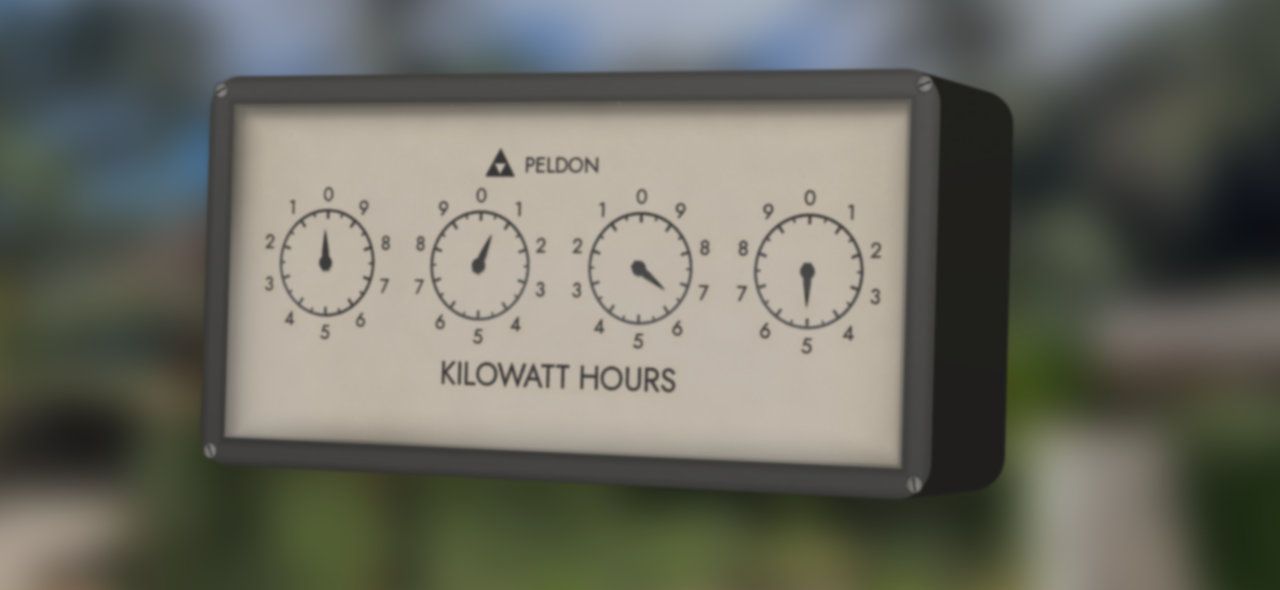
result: 65 kWh
